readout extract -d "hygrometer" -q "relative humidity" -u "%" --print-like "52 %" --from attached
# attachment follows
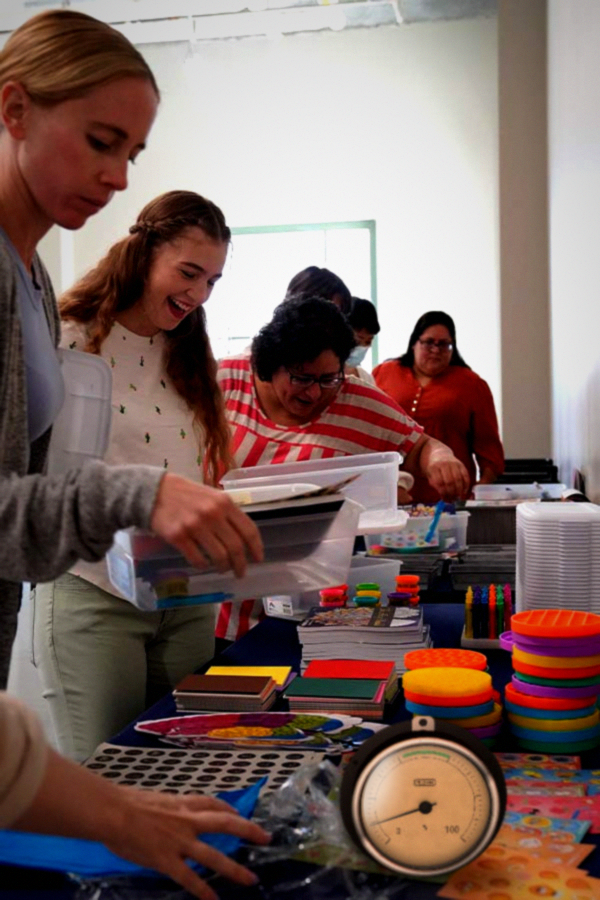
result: 10 %
